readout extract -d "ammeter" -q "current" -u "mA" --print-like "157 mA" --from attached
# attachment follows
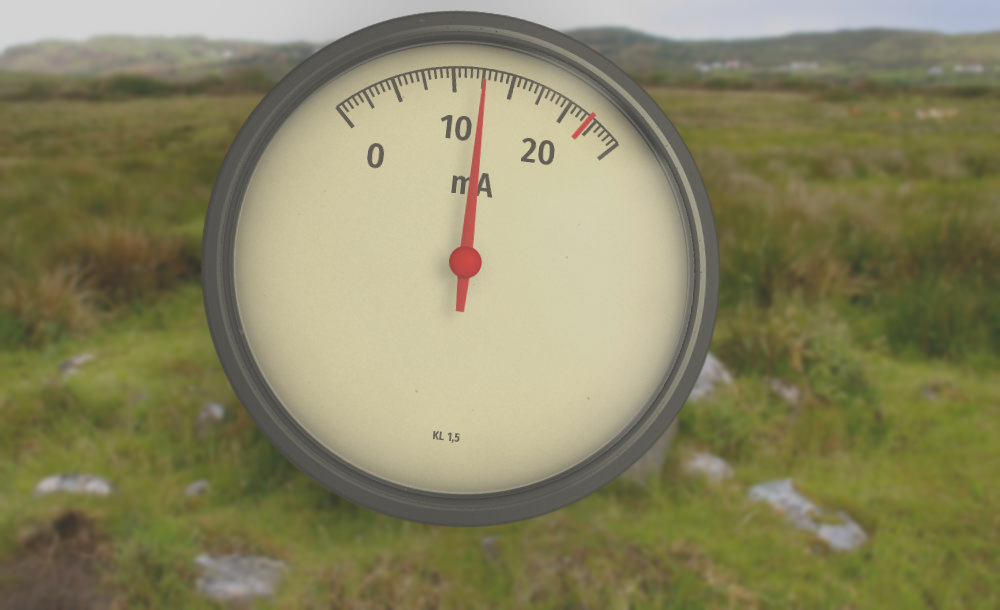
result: 12.5 mA
